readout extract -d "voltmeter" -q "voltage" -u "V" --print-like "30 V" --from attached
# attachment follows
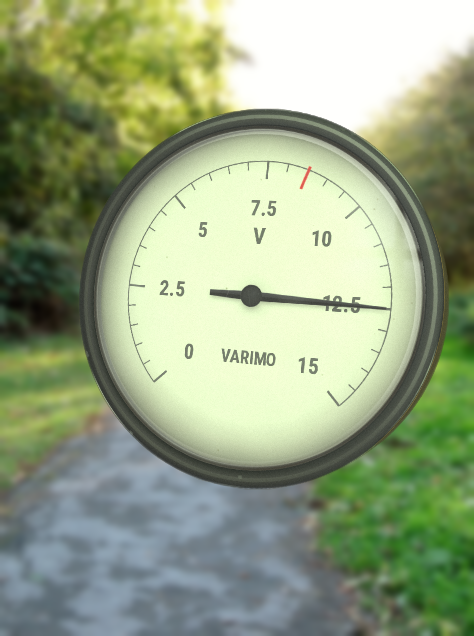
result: 12.5 V
